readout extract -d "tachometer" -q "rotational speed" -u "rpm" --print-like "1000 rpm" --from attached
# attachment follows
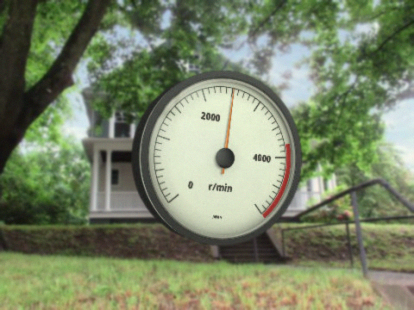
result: 2500 rpm
